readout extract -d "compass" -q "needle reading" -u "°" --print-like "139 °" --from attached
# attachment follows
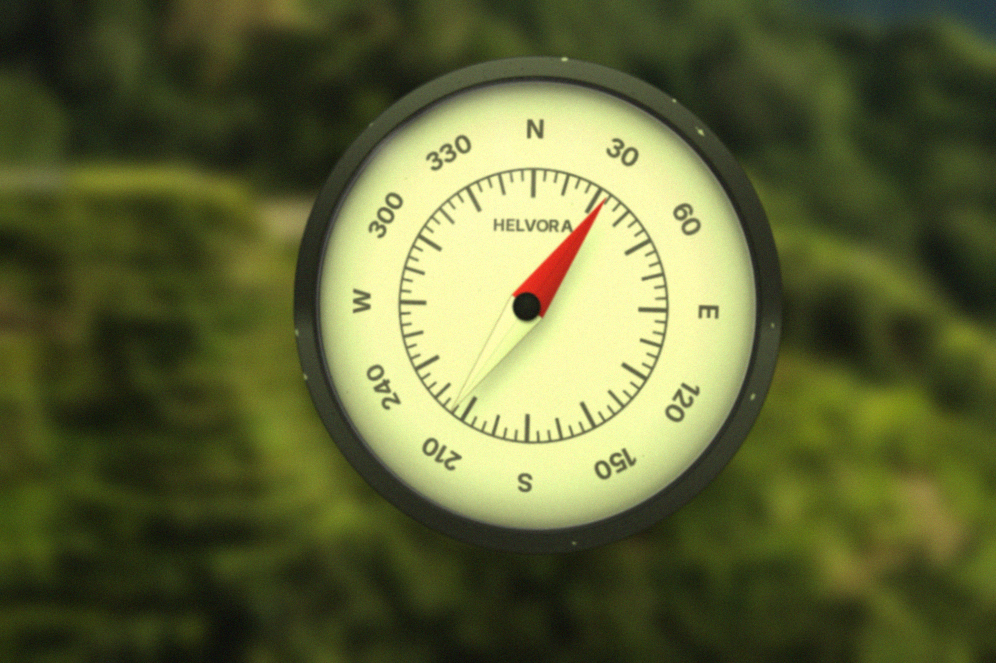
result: 35 °
